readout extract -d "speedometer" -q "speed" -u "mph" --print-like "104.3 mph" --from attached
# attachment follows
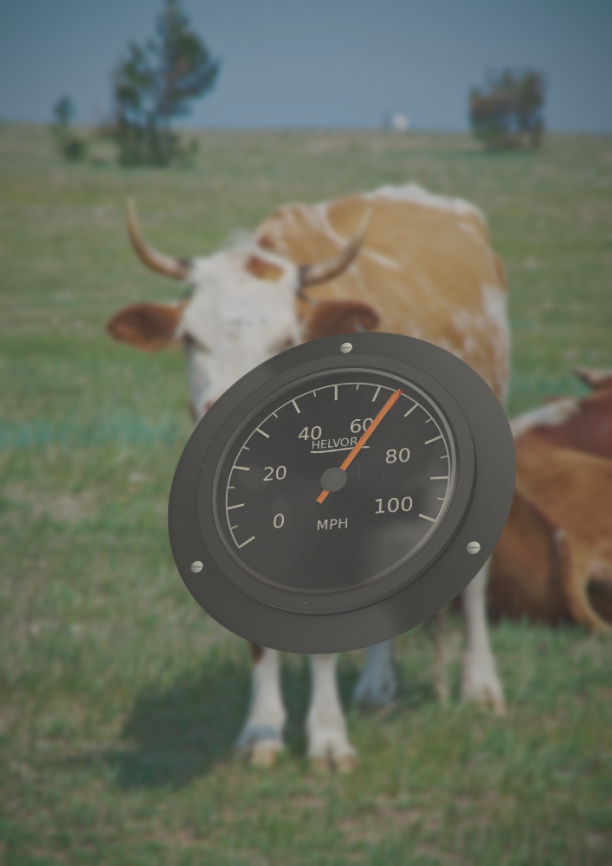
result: 65 mph
